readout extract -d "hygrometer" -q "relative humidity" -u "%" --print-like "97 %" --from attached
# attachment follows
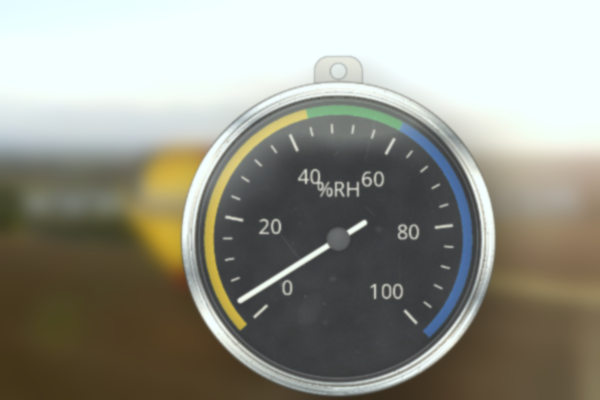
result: 4 %
